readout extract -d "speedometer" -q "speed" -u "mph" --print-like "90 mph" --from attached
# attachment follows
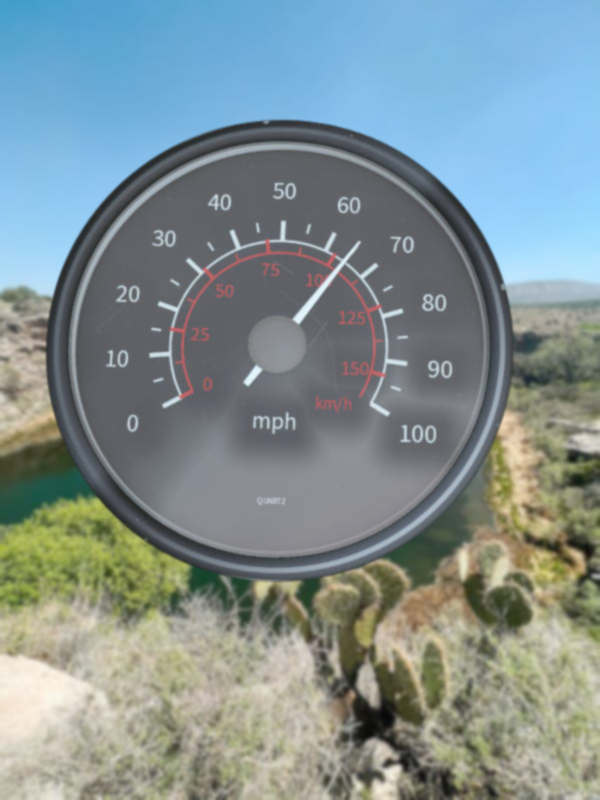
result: 65 mph
